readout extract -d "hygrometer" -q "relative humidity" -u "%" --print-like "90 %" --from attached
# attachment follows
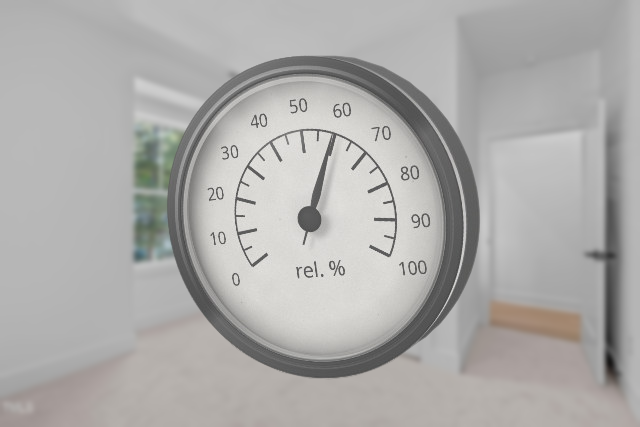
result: 60 %
